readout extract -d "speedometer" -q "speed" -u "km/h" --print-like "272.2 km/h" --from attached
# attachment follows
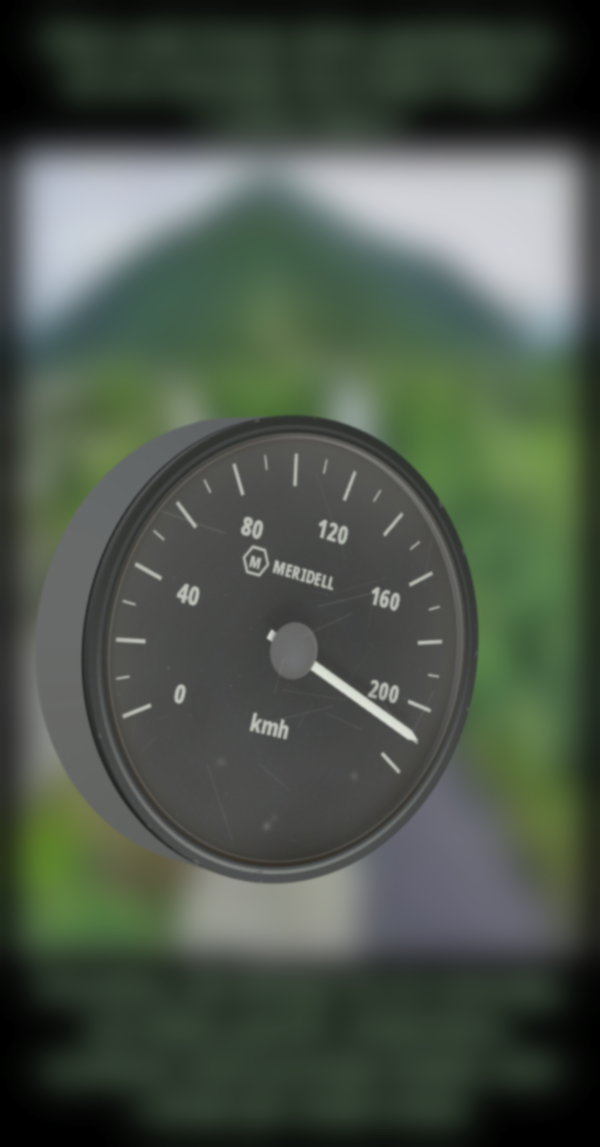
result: 210 km/h
